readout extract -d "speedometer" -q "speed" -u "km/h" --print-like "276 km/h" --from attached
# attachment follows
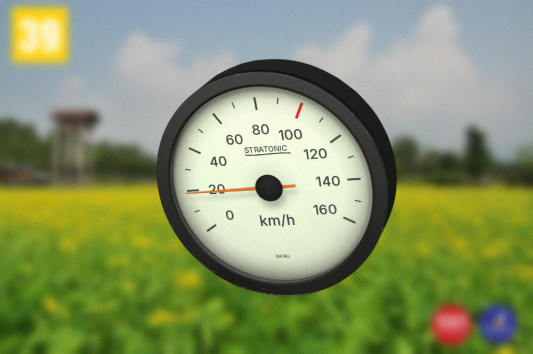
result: 20 km/h
